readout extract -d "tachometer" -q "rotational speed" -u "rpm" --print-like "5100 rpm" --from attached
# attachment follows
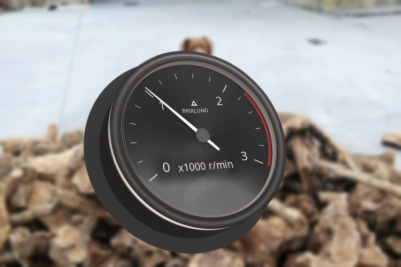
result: 1000 rpm
